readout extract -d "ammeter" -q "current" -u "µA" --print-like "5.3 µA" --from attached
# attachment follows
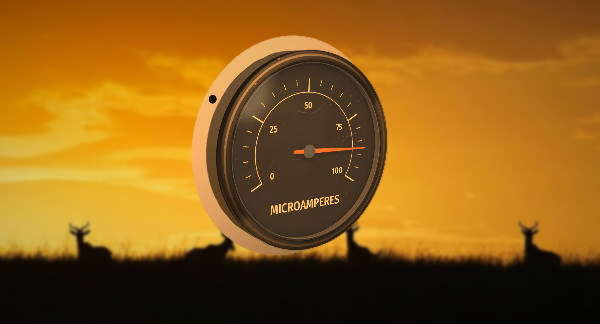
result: 87.5 µA
